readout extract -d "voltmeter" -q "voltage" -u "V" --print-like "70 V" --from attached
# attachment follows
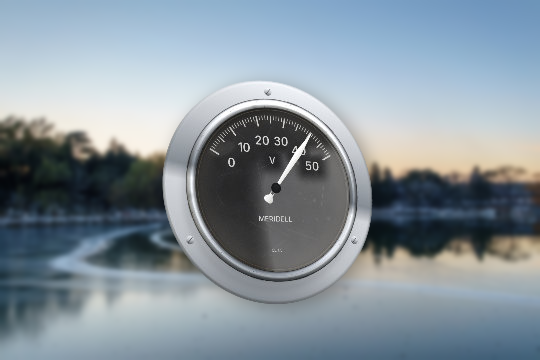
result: 40 V
